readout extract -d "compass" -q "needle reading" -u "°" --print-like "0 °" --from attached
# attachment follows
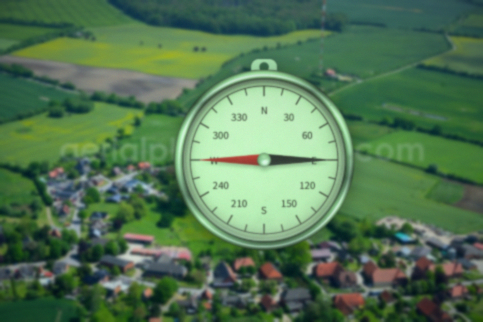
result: 270 °
